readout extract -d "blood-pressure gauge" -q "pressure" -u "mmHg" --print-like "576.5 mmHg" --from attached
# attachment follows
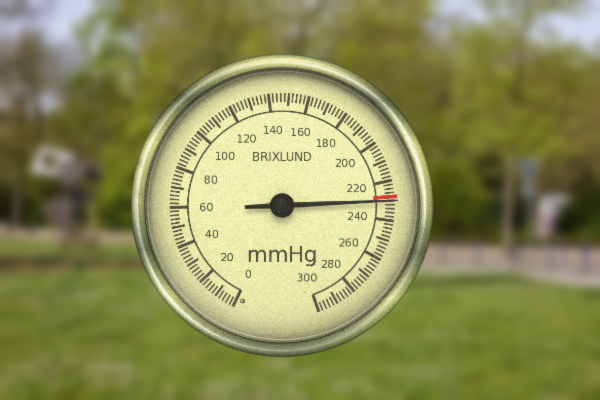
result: 230 mmHg
